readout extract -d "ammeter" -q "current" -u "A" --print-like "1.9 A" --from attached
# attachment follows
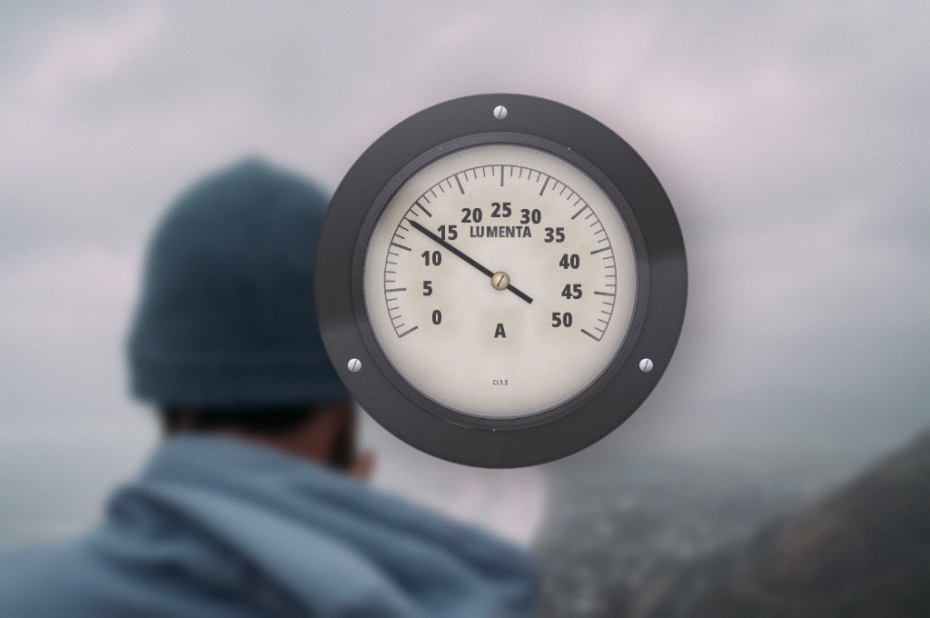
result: 13 A
